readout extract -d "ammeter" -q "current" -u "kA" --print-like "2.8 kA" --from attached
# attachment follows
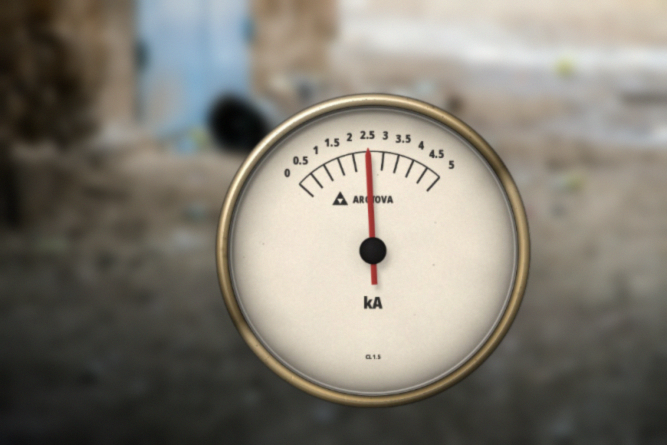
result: 2.5 kA
